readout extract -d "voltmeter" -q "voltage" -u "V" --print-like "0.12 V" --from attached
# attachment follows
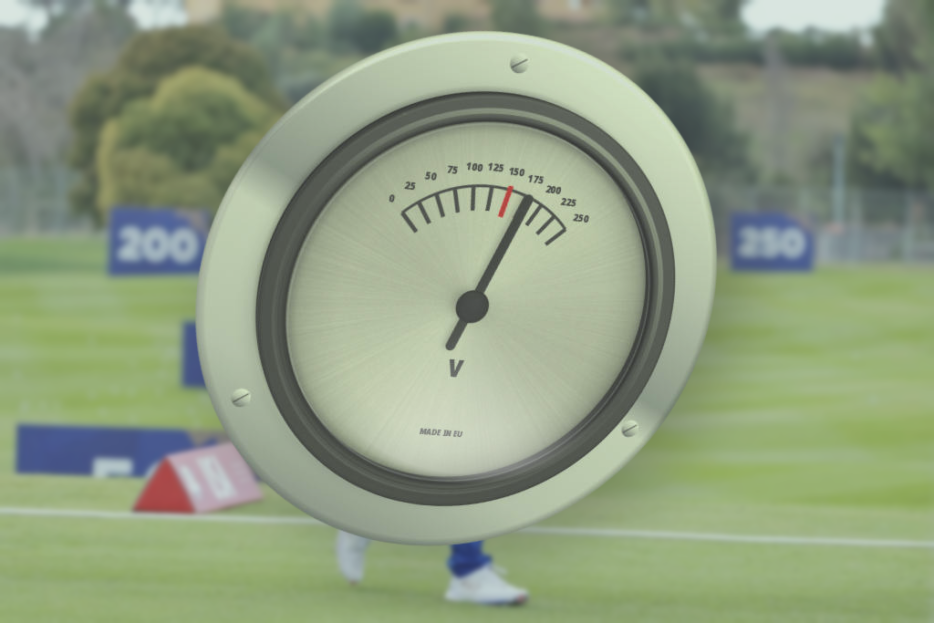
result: 175 V
